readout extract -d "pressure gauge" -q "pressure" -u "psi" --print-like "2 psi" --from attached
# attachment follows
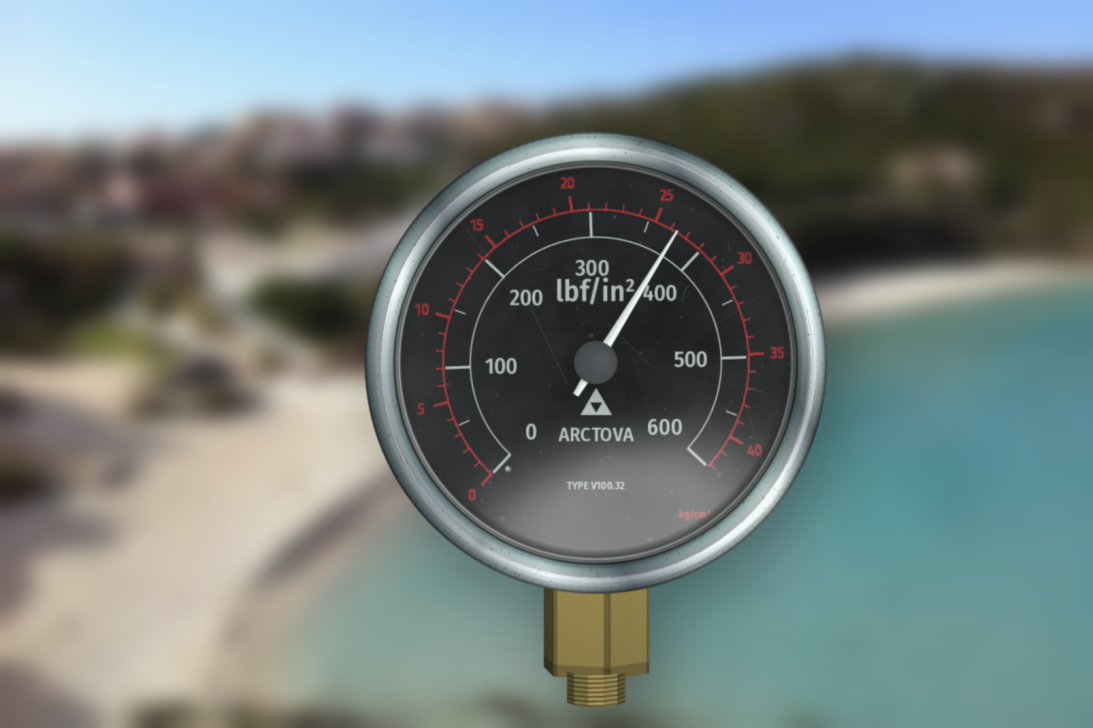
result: 375 psi
